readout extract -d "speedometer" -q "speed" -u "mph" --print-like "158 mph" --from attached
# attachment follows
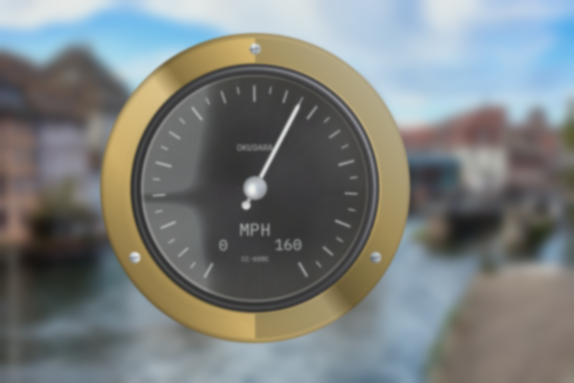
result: 95 mph
